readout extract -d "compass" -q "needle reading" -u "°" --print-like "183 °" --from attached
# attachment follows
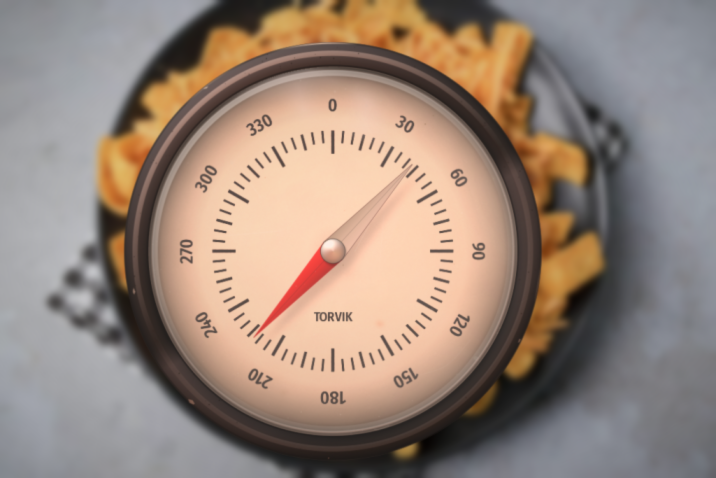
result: 222.5 °
